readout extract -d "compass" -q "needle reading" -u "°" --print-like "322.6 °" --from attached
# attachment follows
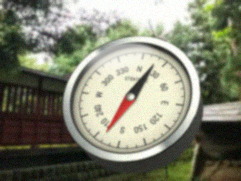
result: 200 °
